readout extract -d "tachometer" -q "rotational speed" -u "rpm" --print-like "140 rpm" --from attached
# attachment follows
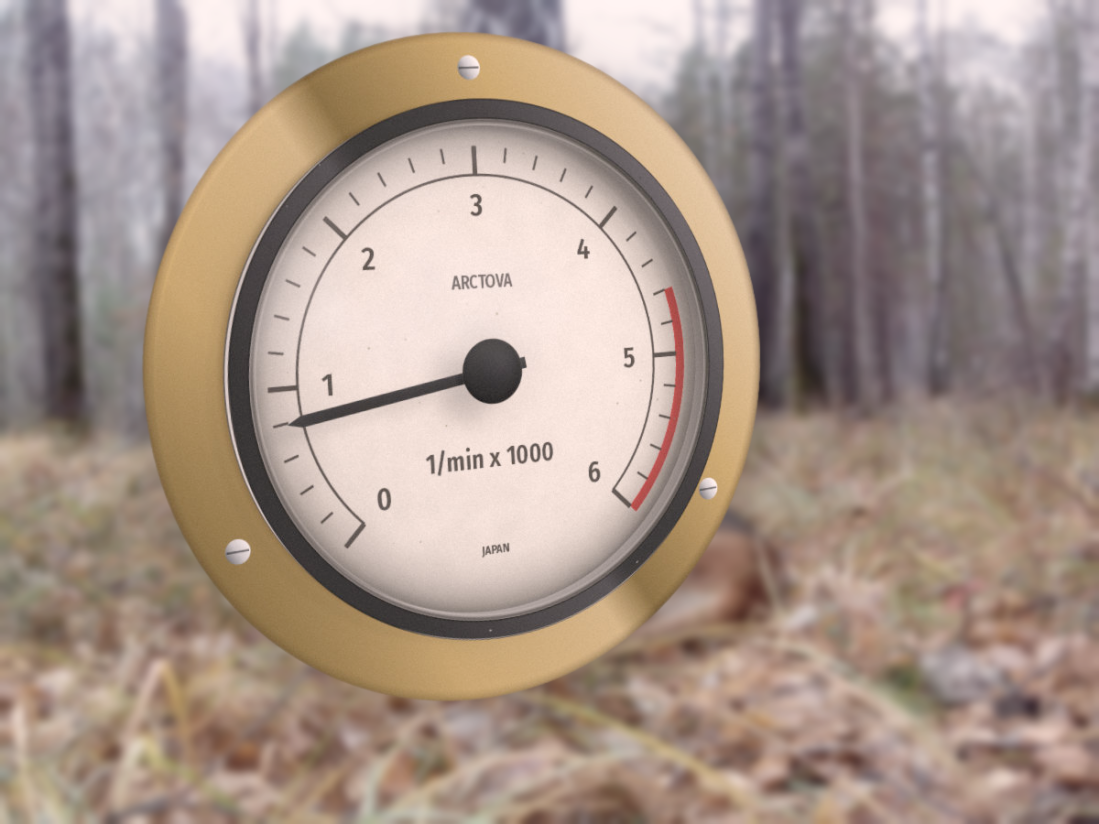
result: 800 rpm
